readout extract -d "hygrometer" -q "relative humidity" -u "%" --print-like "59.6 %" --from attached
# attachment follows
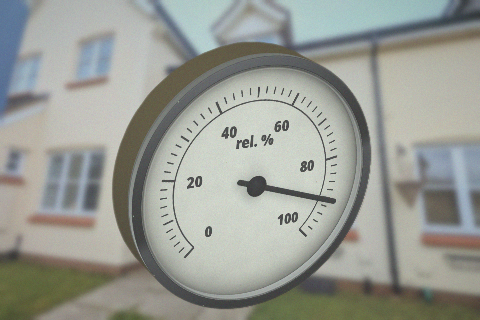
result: 90 %
